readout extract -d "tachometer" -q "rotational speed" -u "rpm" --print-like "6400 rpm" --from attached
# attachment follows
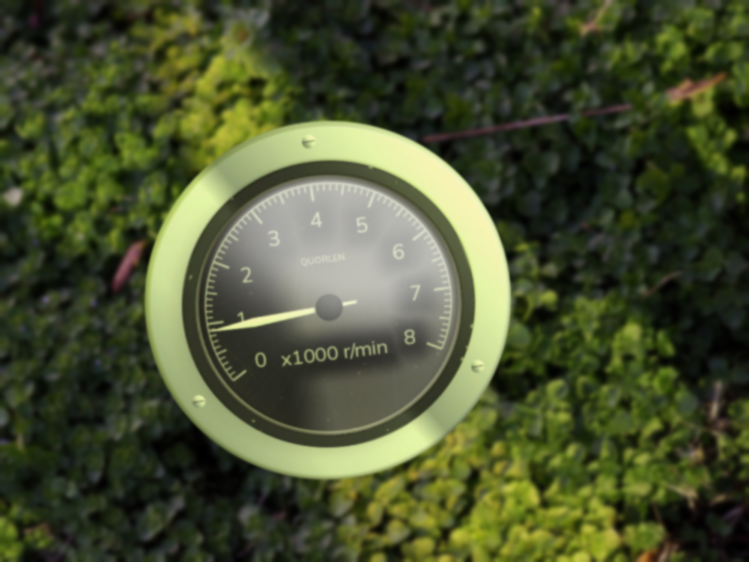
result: 900 rpm
